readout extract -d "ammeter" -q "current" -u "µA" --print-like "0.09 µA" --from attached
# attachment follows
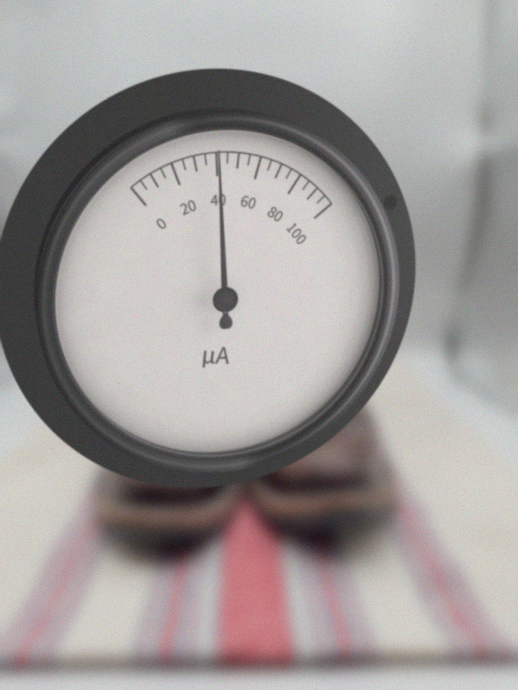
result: 40 µA
